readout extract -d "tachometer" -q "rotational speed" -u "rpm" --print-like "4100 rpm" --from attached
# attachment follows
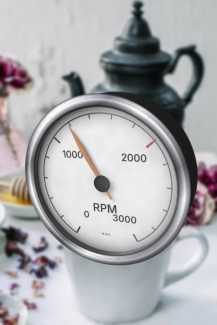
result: 1200 rpm
